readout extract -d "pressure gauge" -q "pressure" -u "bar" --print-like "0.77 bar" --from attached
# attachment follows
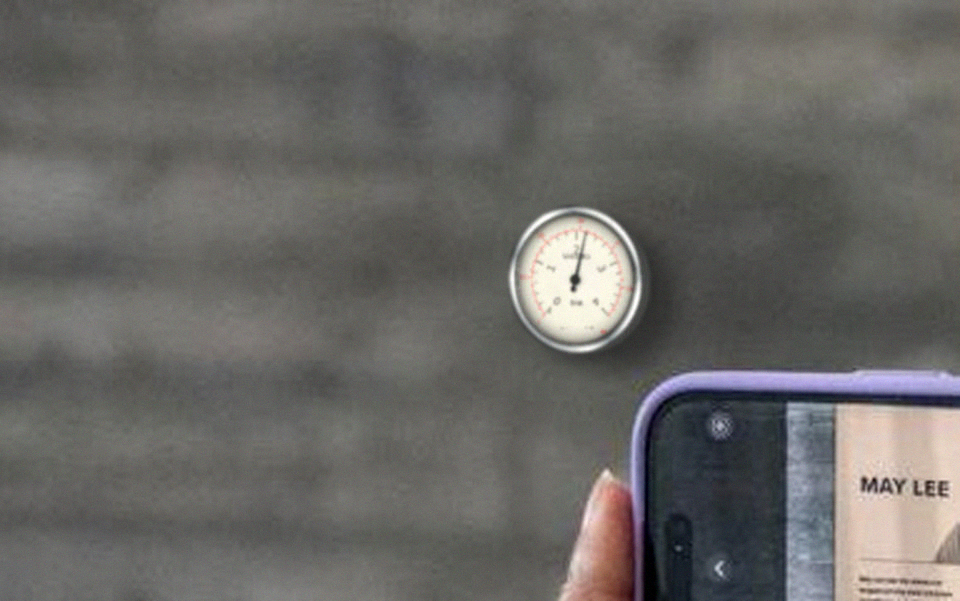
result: 2.2 bar
